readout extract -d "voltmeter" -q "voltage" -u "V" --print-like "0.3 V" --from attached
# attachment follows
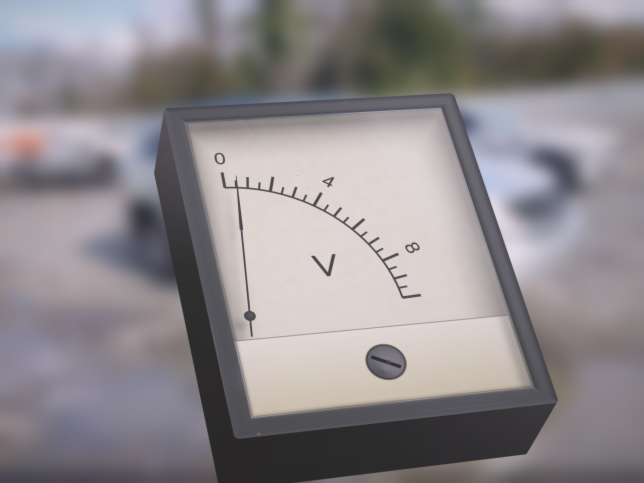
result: 0.5 V
